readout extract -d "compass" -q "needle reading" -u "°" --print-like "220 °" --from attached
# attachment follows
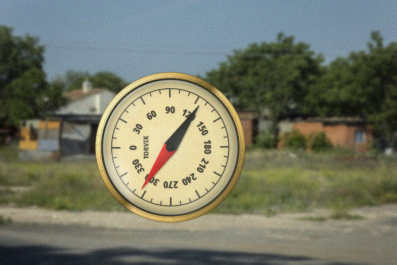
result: 305 °
